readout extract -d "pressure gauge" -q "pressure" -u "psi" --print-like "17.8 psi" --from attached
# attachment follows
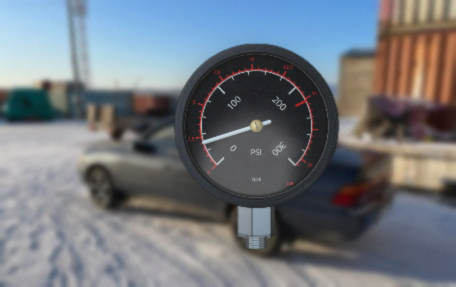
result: 30 psi
